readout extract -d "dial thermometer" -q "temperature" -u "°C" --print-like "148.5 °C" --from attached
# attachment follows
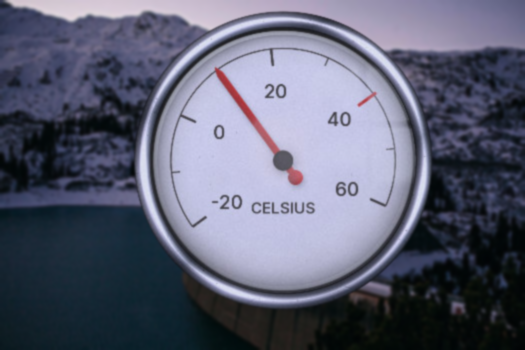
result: 10 °C
